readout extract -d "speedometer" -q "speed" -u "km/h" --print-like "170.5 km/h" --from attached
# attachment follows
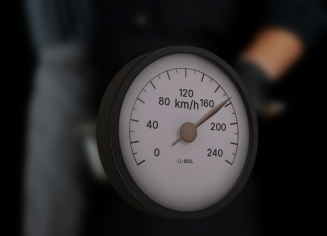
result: 175 km/h
